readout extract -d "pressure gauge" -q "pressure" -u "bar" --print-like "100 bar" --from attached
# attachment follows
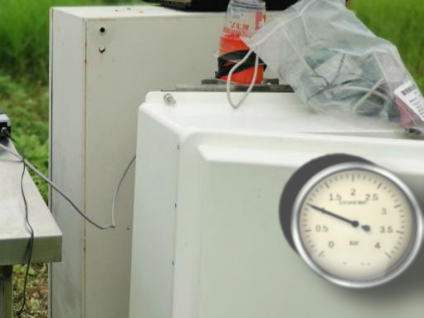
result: 1 bar
